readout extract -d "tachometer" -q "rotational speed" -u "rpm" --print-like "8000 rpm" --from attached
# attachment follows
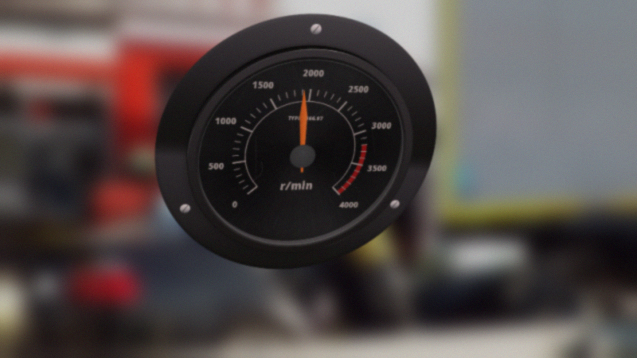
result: 1900 rpm
